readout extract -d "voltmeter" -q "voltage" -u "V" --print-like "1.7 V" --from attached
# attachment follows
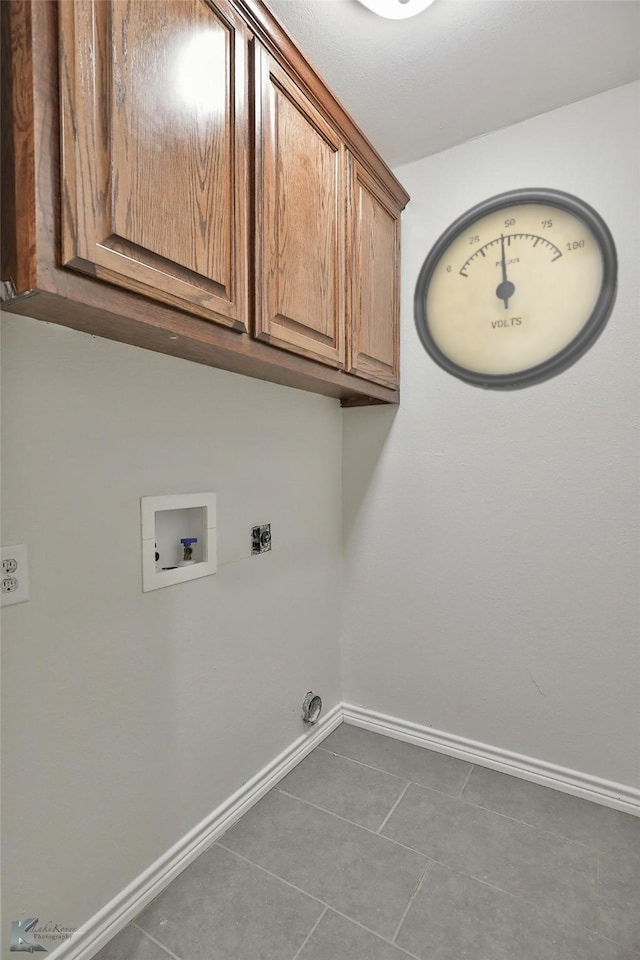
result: 45 V
